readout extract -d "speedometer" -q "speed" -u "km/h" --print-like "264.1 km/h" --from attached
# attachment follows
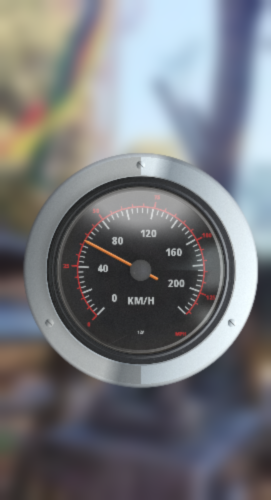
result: 60 km/h
